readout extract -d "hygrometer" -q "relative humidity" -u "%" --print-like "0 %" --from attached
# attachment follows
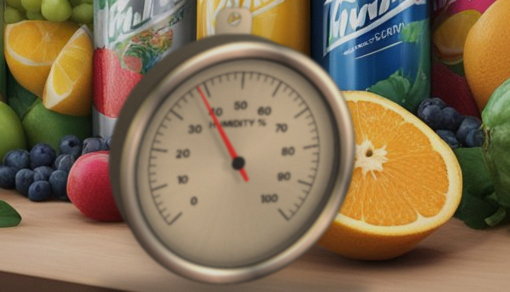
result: 38 %
